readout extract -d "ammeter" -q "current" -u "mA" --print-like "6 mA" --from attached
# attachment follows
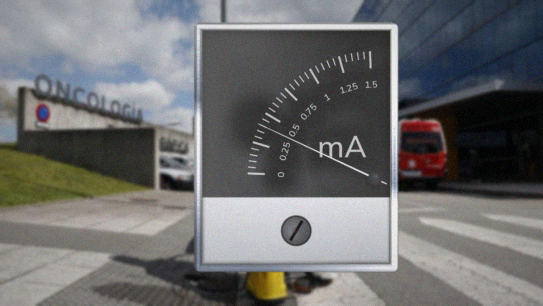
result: 0.4 mA
